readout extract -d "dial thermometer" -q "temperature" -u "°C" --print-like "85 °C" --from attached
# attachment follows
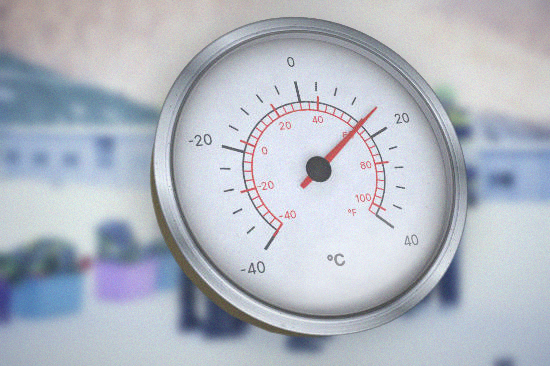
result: 16 °C
